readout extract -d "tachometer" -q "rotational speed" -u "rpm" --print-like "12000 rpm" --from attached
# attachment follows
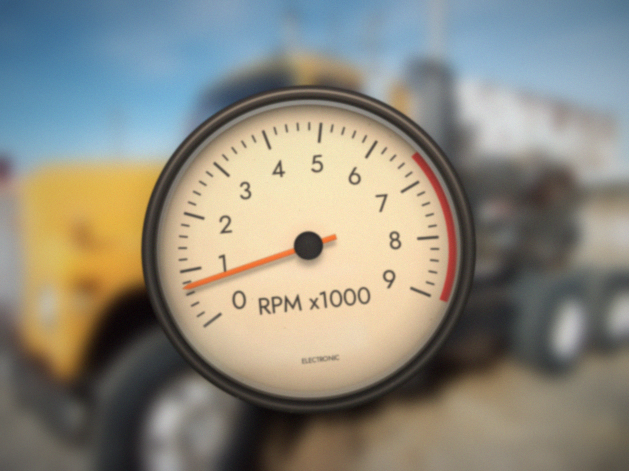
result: 700 rpm
